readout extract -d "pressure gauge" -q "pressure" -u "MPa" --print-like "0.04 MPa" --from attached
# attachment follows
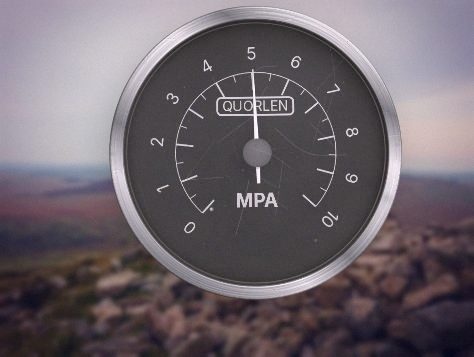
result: 5 MPa
